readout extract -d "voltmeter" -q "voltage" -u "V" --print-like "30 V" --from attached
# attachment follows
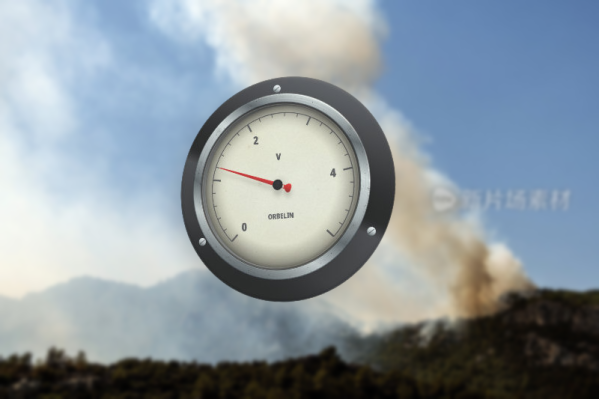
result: 1.2 V
